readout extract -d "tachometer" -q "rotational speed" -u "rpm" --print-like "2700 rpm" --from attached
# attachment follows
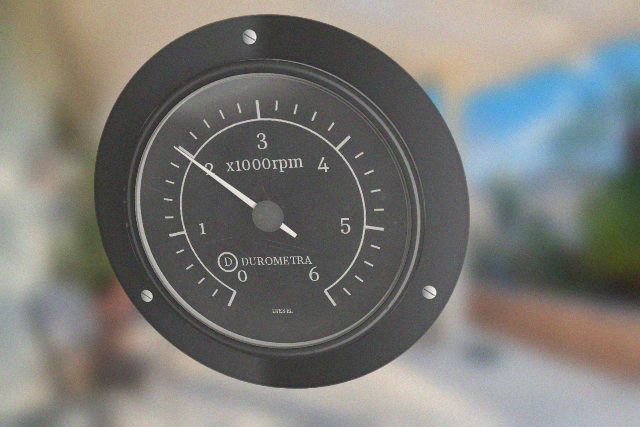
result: 2000 rpm
